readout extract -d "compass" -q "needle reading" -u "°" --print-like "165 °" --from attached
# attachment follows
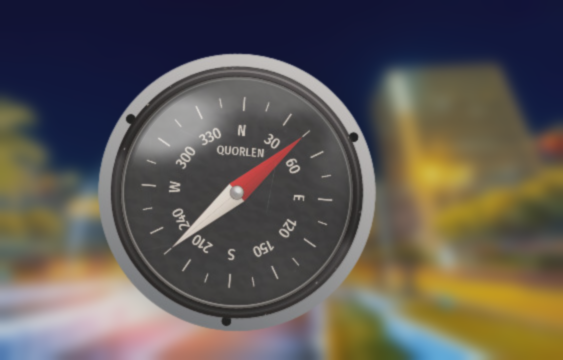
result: 45 °
